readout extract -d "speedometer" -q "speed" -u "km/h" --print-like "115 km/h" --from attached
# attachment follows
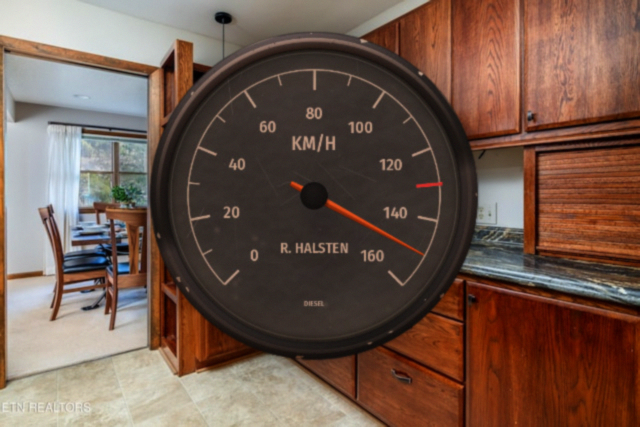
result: 150 km/h
